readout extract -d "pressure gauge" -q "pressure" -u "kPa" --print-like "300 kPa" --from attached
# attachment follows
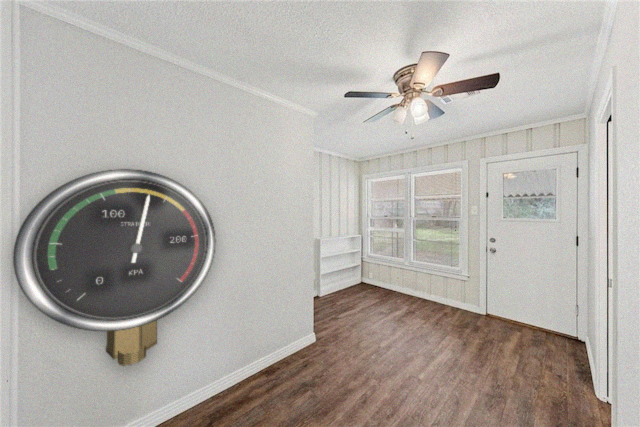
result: 135 kPa
